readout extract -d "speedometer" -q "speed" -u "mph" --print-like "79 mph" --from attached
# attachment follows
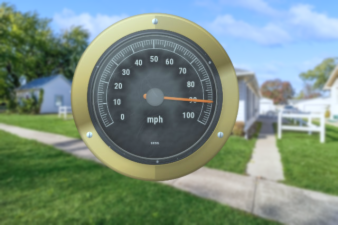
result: 90 mph
